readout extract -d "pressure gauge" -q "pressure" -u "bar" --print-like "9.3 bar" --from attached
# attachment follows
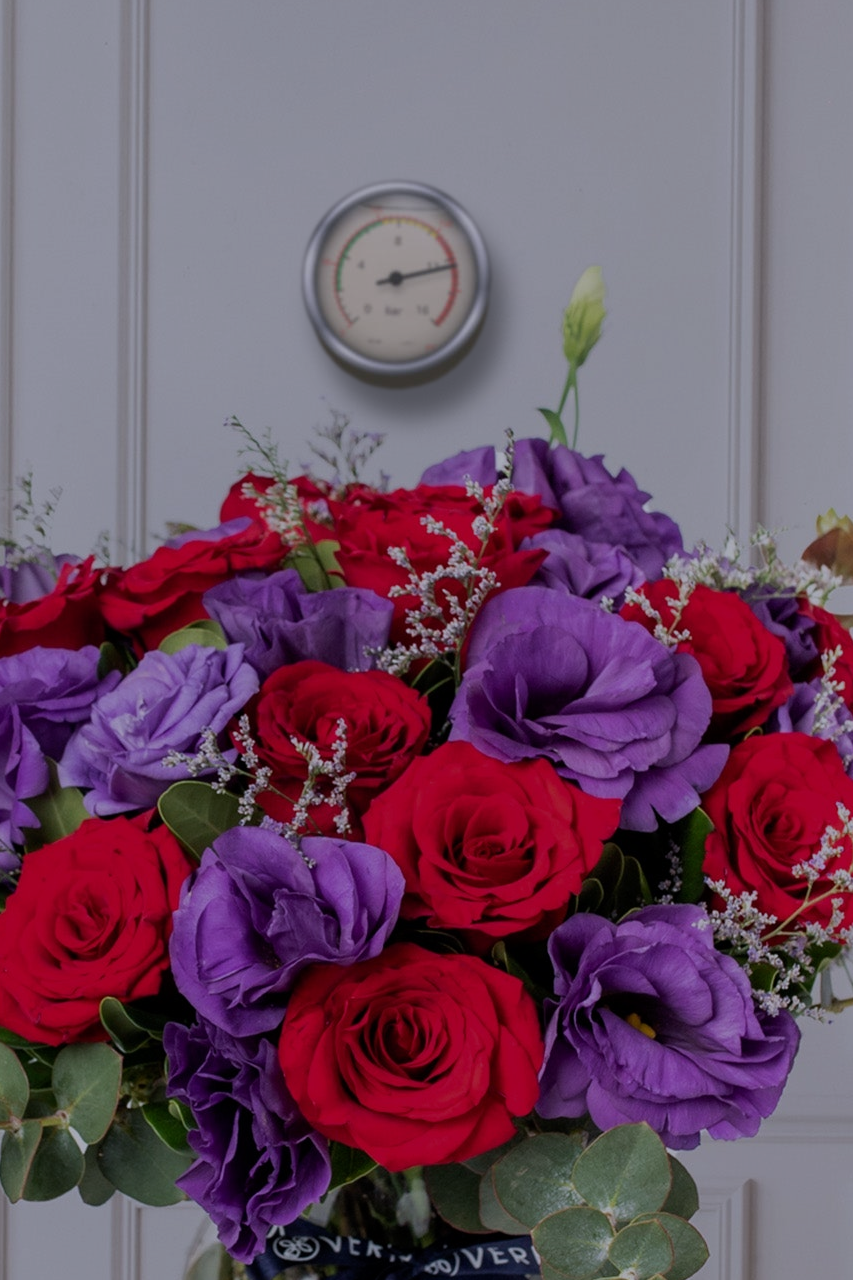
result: 12.5 bar
